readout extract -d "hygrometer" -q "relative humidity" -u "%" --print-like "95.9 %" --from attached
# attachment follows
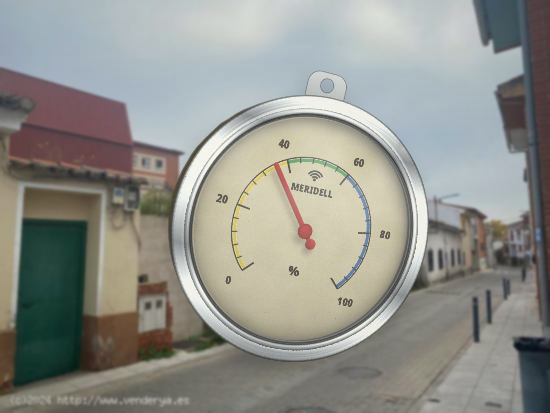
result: 36 %
